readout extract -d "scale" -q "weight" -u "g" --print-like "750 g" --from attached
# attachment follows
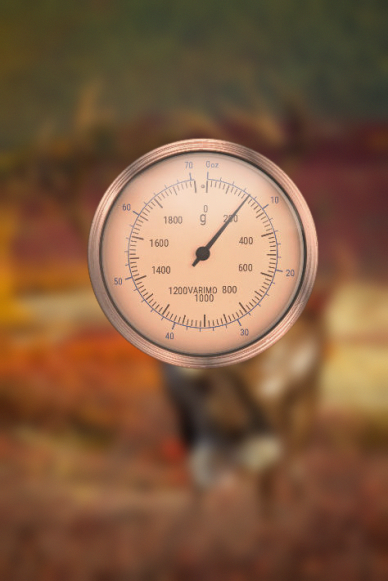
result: 200 g
